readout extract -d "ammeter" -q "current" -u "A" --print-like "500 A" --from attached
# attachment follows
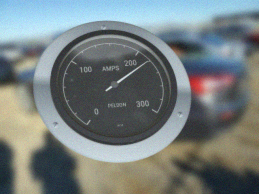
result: 220 A
